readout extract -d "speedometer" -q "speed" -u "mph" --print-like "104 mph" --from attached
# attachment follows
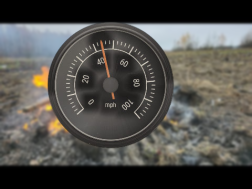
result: 44 mph
